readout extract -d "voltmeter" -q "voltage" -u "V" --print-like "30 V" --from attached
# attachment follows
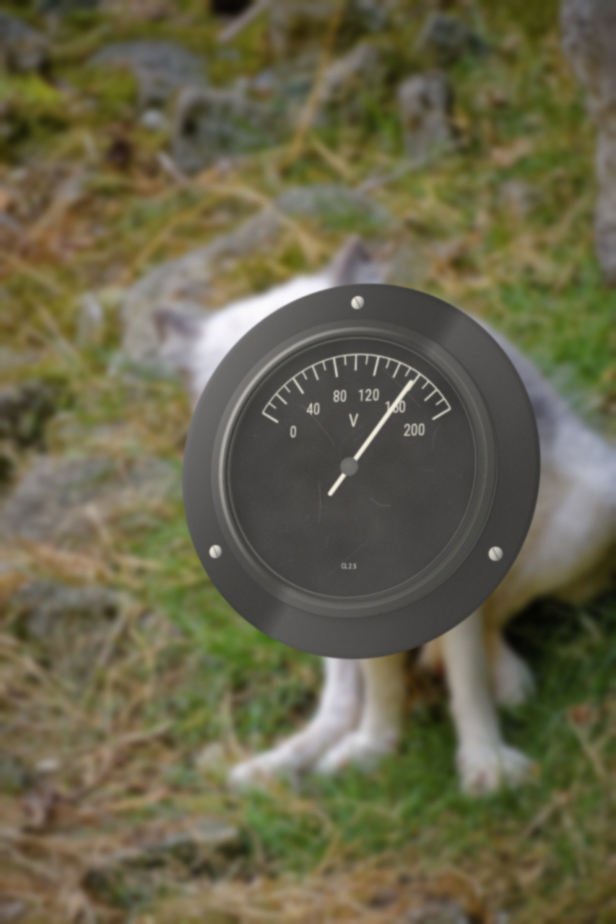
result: 160 V
